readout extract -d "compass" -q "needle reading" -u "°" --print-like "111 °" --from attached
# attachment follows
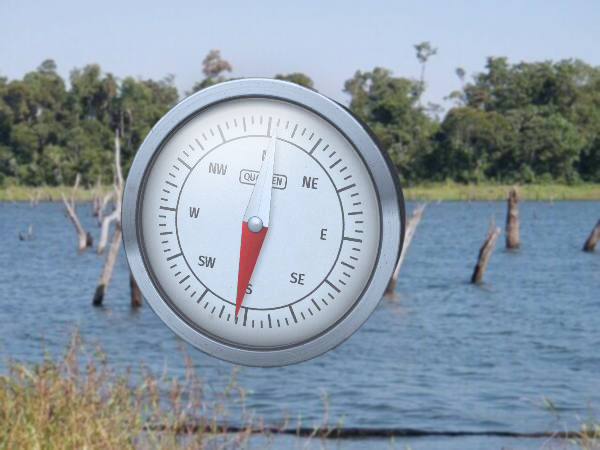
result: 185 °
